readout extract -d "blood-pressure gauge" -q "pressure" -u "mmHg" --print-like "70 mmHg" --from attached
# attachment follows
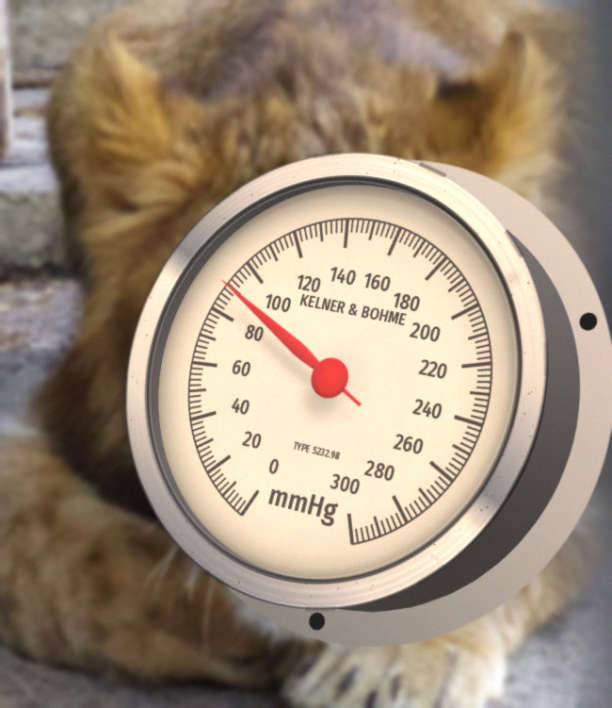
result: 90 mmHg
